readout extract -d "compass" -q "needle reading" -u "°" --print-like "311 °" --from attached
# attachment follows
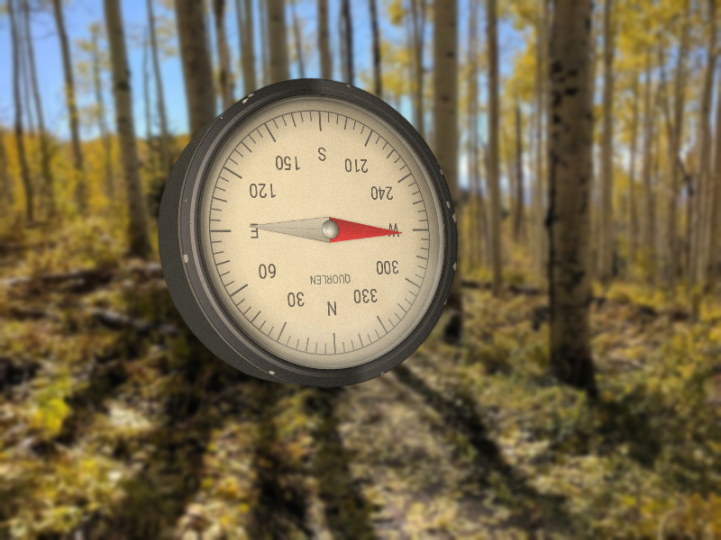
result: 272.5 °
